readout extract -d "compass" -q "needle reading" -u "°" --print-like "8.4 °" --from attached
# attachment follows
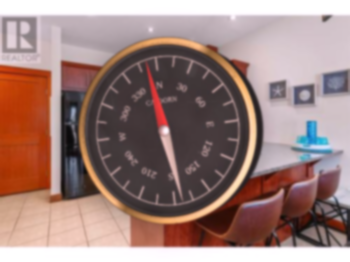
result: 352.5 °
